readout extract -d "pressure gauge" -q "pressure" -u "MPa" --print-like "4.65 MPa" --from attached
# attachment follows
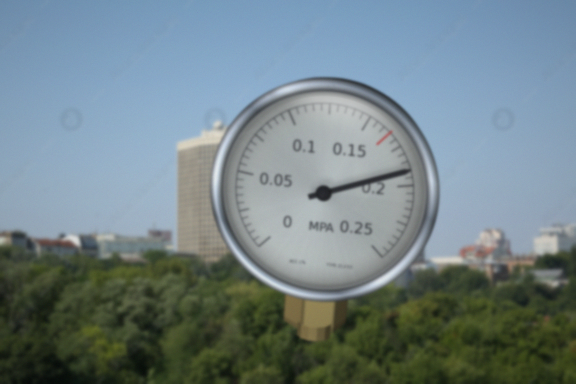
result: 0.19 MPa
